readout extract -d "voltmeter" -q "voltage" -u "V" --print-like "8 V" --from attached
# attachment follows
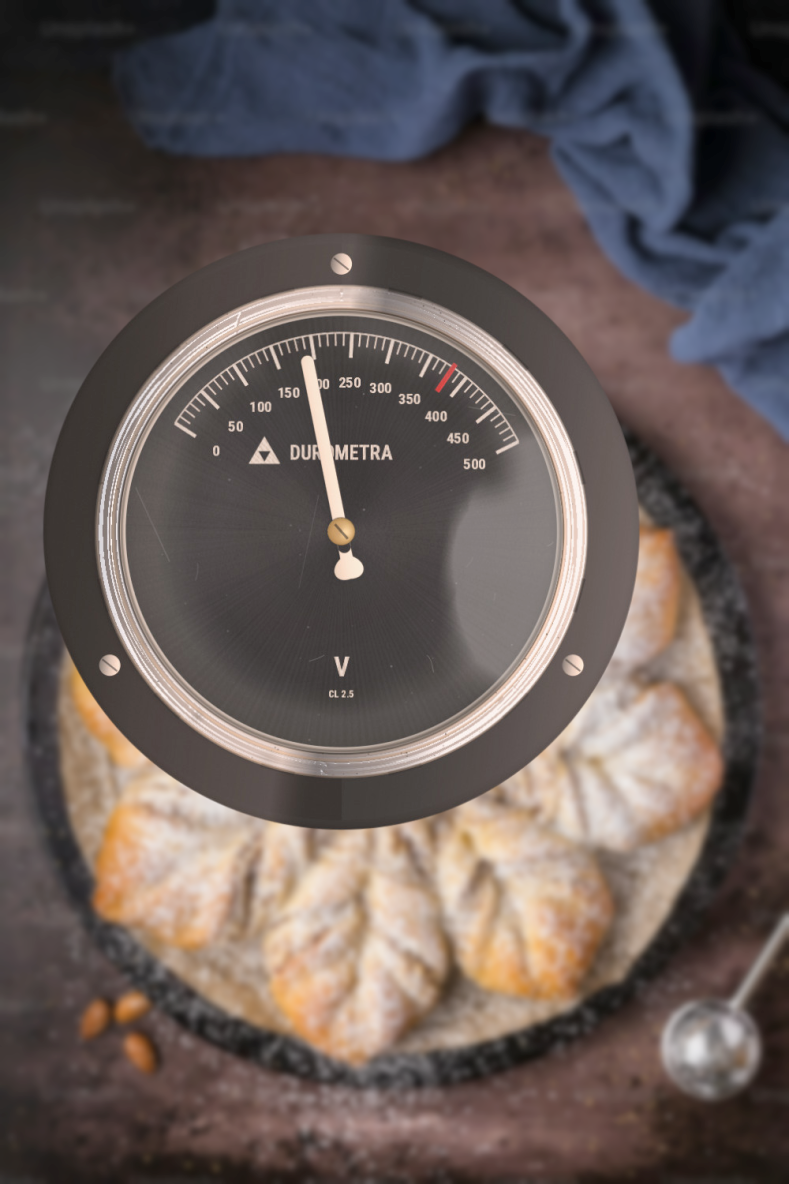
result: 190 V
